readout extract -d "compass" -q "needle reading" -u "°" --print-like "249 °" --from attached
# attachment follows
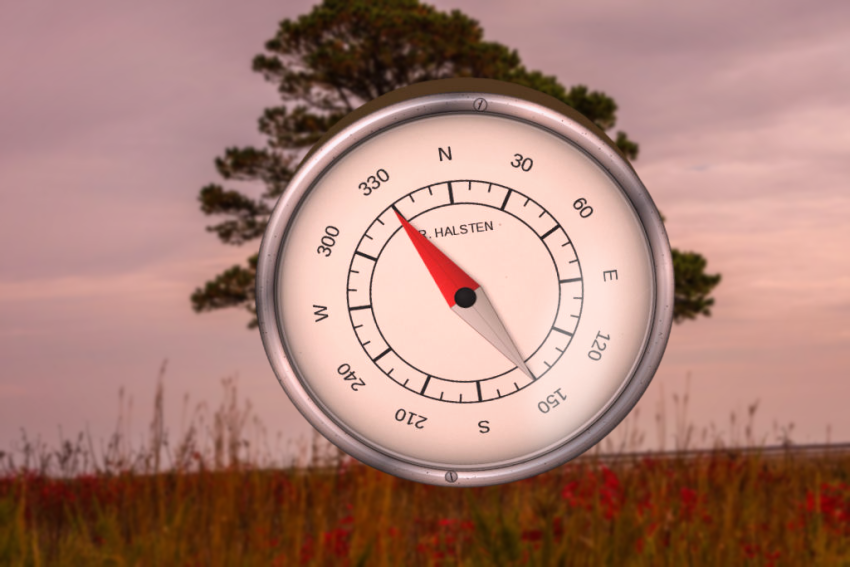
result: 330 °
